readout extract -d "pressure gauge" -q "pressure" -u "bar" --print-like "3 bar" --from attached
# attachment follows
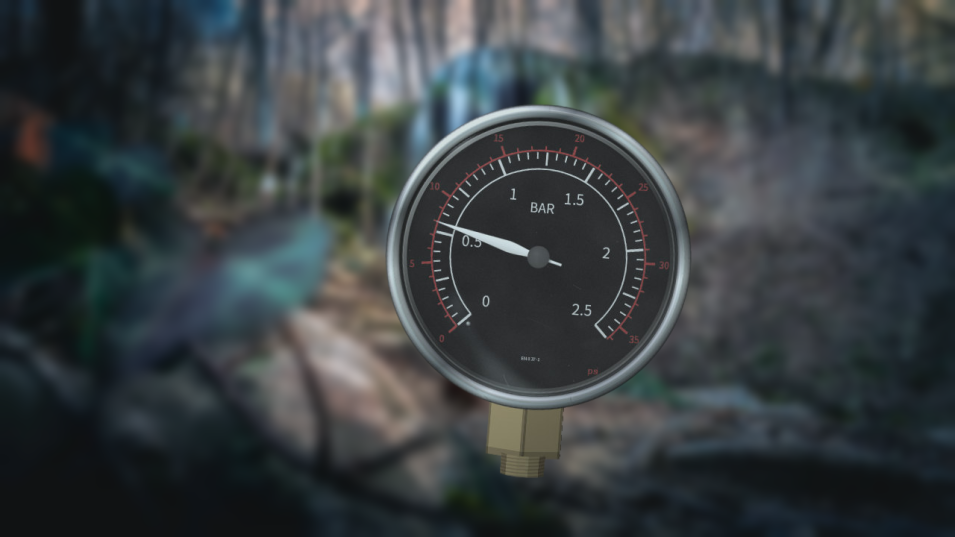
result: 0.55 bar
